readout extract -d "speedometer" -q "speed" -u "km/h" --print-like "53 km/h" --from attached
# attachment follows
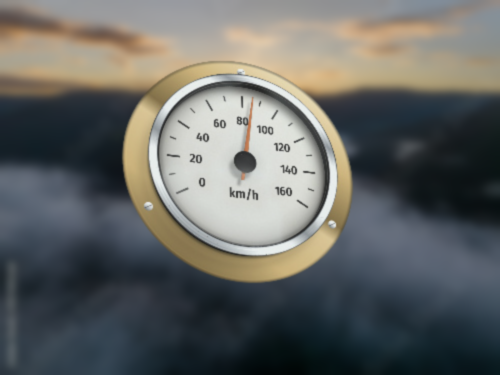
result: 85 km/h
